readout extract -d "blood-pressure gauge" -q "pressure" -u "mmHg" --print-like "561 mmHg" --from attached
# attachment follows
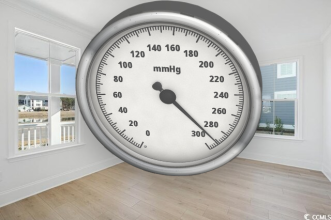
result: 290 mmHg
